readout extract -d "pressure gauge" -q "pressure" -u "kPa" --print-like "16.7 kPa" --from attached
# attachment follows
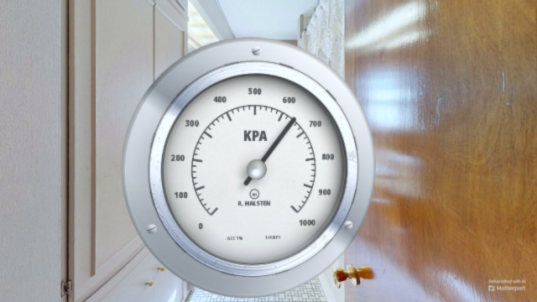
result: 640 kPa
